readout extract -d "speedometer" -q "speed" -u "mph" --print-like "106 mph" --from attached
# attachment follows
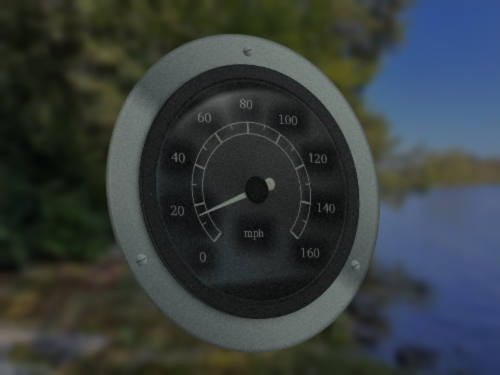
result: 15 mph
